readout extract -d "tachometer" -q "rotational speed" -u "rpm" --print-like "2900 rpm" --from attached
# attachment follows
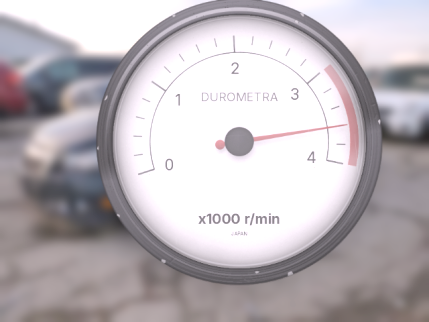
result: 3600 rpm
